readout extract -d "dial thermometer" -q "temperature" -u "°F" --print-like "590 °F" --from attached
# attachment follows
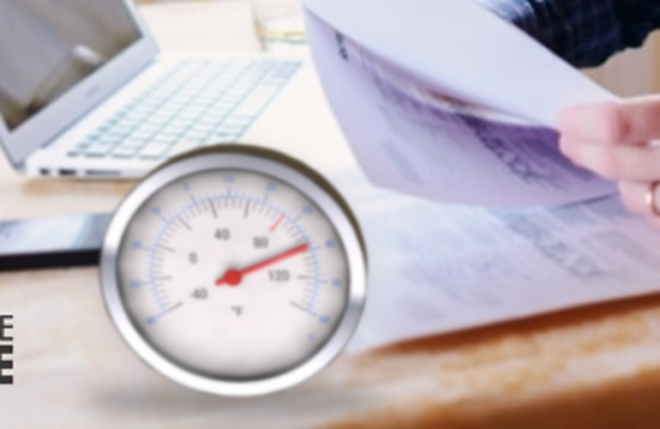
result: 100 °F
